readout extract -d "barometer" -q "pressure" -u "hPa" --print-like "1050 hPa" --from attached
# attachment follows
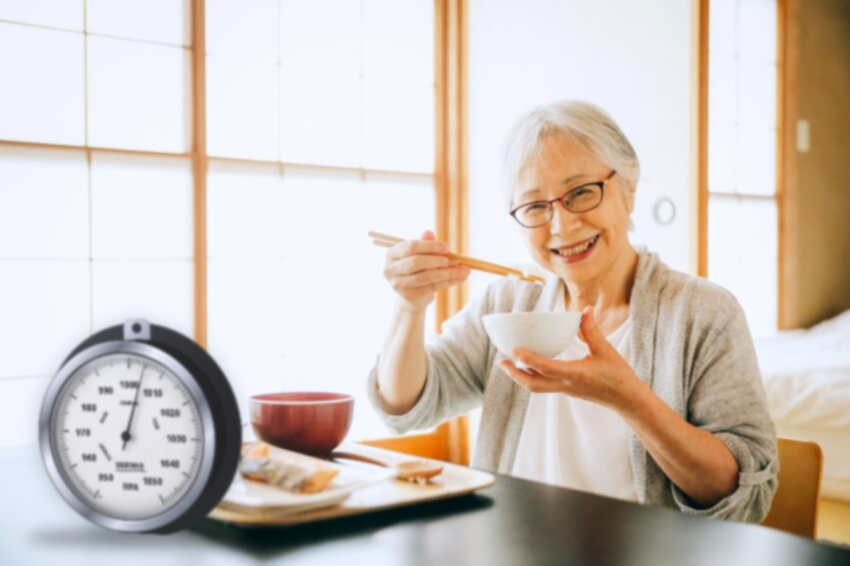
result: 1005 hPa
